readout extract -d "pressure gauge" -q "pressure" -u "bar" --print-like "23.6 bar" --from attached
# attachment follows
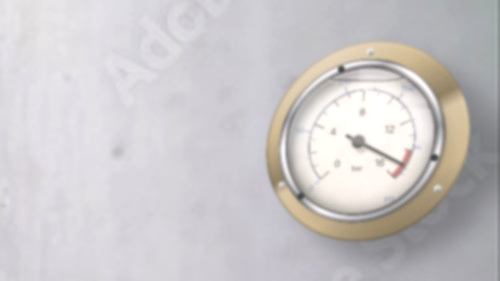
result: 15 bar
